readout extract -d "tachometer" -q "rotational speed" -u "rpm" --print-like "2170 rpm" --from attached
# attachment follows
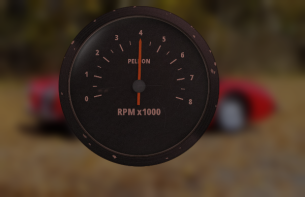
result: 4000 rpm
